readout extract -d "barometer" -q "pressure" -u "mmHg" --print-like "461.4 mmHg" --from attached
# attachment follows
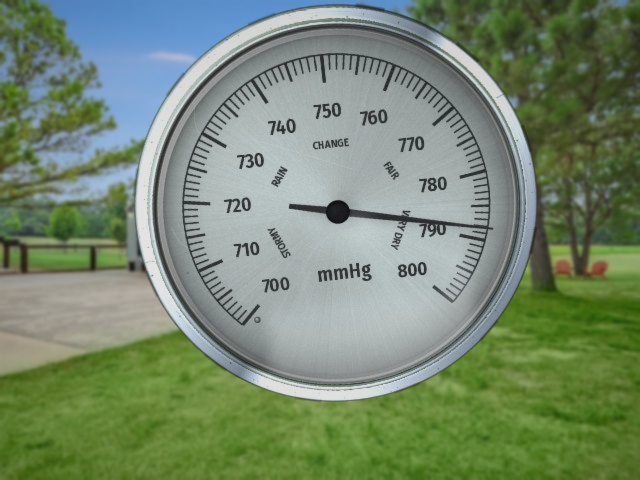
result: 788 mmHg
